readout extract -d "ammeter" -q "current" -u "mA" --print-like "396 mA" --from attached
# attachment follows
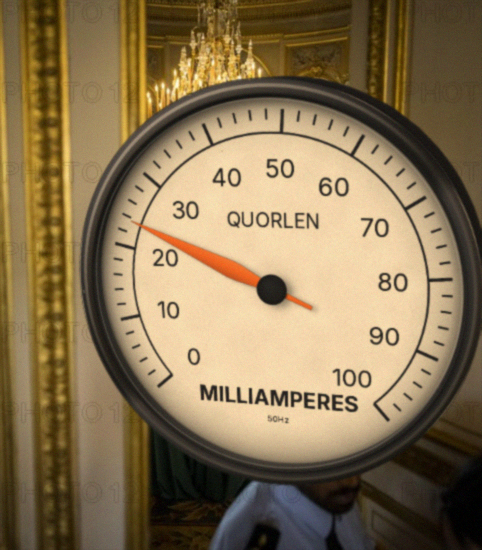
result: 24 mA
